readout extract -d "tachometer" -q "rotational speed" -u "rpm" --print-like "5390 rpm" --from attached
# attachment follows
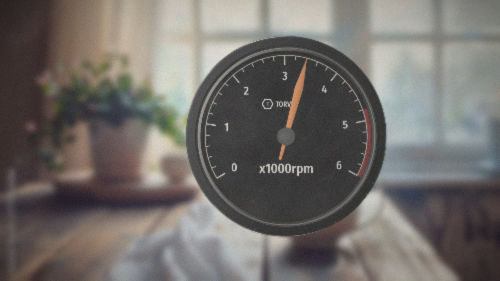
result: 3400 rpm
